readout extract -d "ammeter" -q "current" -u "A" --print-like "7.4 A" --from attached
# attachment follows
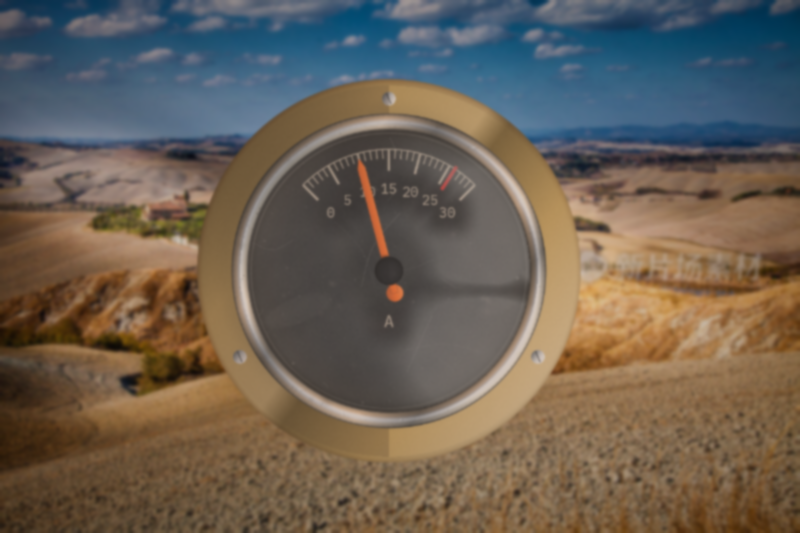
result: 10 A
